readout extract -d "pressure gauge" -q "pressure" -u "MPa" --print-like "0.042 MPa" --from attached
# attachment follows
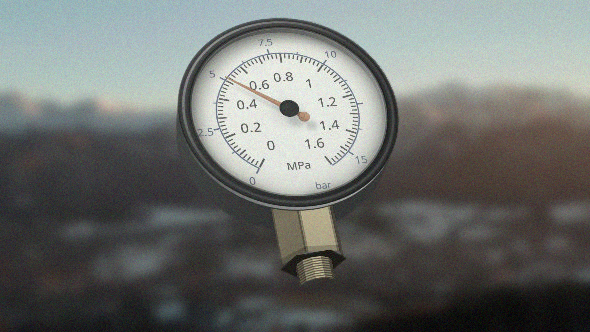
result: 0.5 MPa
